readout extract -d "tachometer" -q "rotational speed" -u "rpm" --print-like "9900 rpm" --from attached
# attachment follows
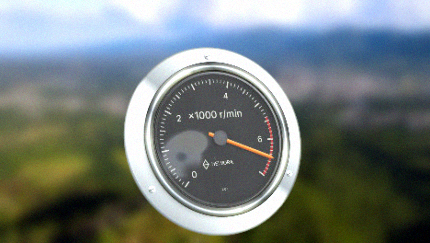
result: 6500 rpm
